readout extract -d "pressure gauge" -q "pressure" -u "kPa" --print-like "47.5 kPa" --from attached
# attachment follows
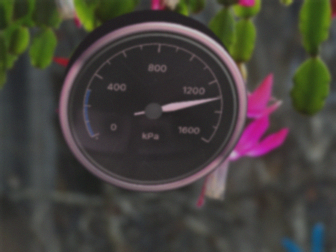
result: 1300 kPa
